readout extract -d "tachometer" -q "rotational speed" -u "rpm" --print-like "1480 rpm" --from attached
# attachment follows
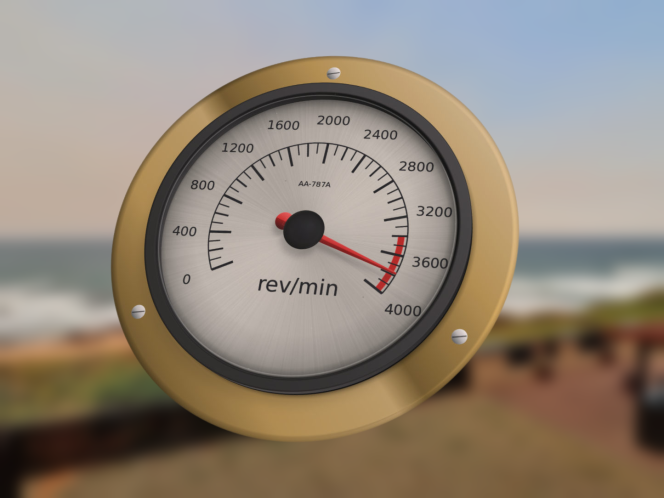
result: 3800 rpm
